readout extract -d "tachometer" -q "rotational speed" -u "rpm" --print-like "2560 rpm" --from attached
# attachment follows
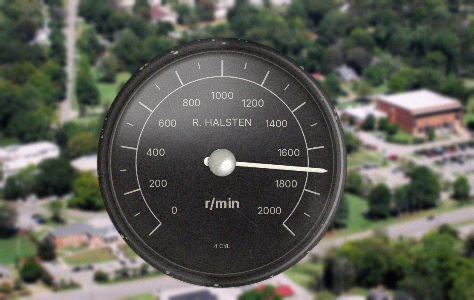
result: 1700 rpm
